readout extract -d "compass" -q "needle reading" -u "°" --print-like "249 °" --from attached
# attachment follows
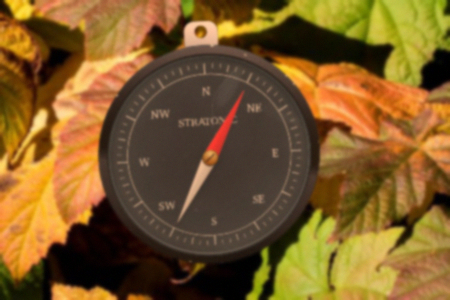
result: 30 °
